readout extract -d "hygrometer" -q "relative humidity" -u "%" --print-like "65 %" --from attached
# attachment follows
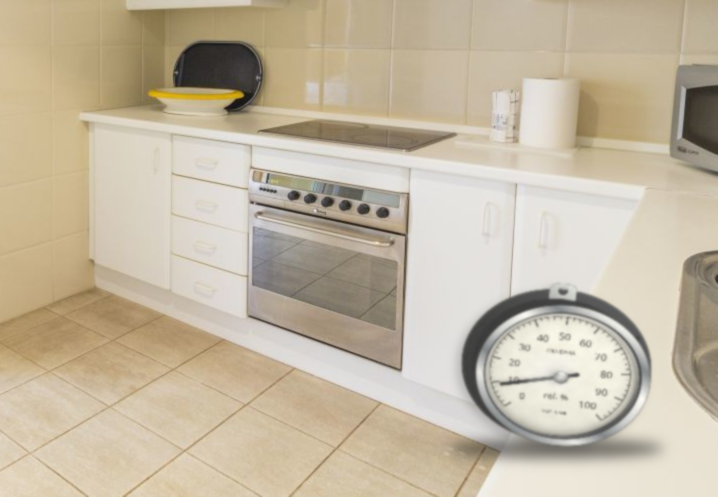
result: 10 %
